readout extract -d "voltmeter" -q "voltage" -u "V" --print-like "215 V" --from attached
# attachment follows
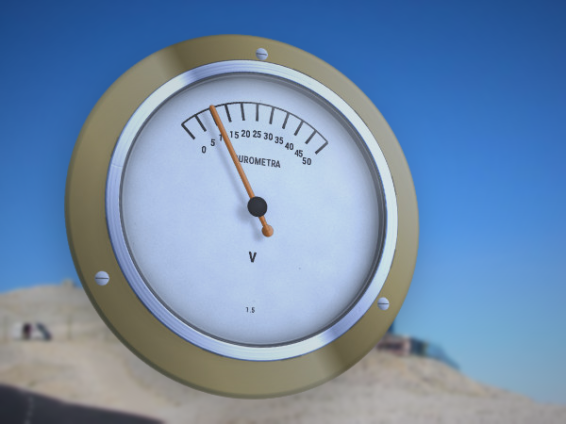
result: 10 V
